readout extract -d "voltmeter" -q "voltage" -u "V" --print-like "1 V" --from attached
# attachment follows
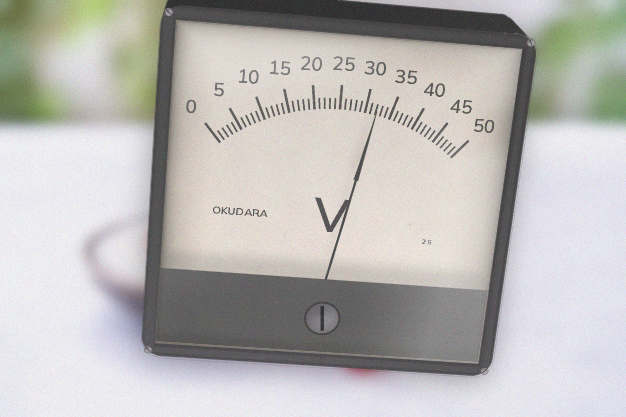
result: 32 V
